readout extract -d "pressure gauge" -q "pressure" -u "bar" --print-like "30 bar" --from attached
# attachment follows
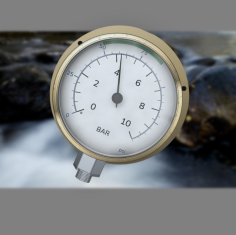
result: 4.25 bar
